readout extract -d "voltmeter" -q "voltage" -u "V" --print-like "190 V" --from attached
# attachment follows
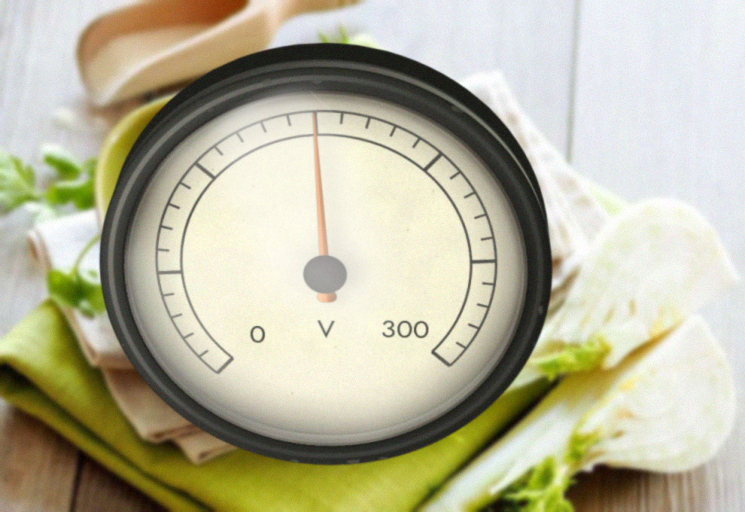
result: 150 V
